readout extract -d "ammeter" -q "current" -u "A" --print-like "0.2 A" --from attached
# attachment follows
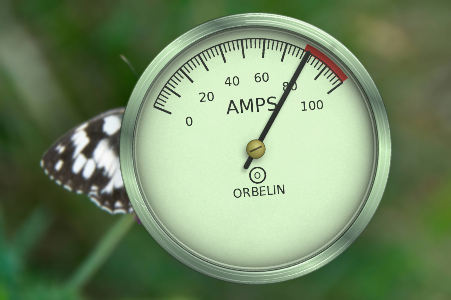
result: 80 A
